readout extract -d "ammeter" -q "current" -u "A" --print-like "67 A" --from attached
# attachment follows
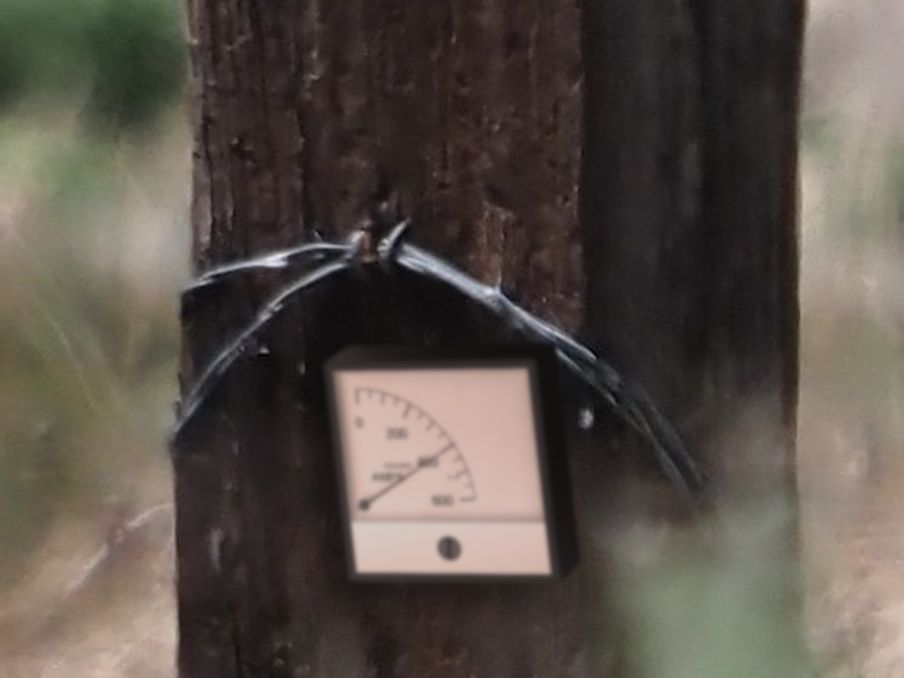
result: 400 A
